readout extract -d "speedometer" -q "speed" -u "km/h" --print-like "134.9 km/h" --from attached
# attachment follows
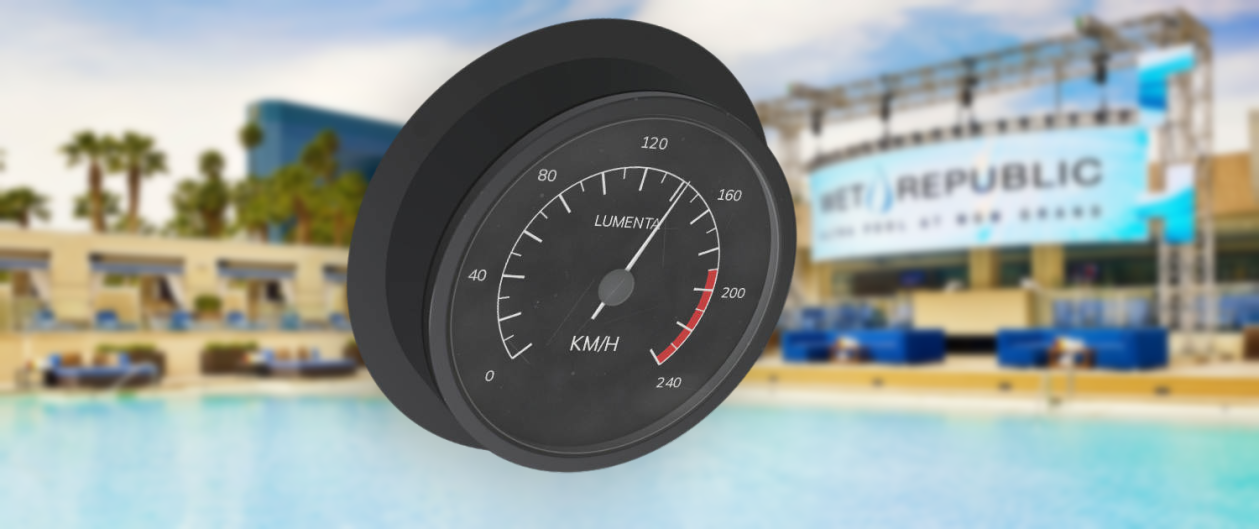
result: 140 km/h
